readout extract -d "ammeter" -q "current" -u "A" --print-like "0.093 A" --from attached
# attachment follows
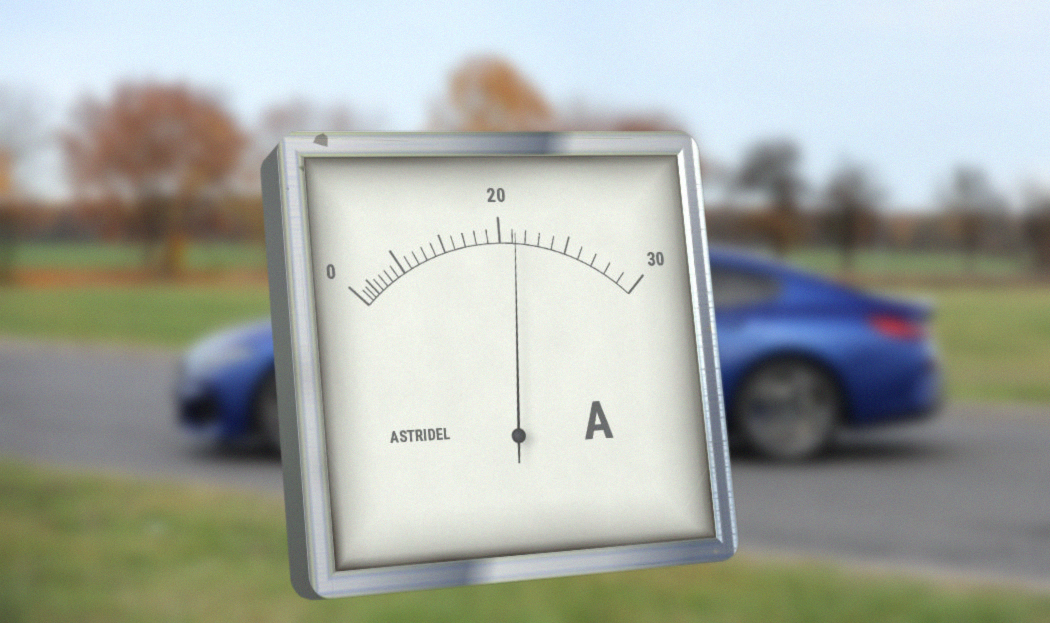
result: 21 A
